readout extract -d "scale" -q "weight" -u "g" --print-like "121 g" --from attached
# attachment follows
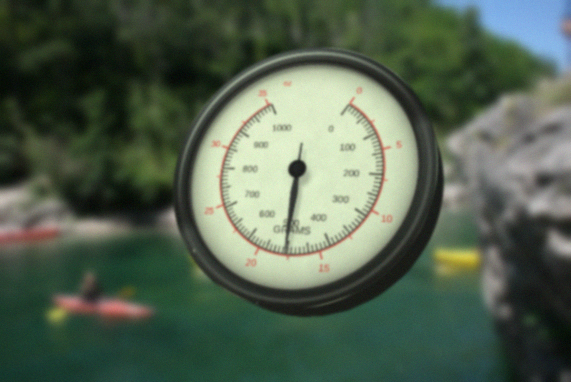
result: 500 g
